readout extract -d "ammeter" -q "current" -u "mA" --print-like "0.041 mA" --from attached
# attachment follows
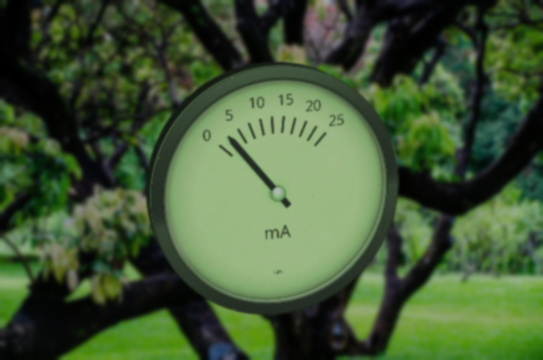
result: 2.5 mA
